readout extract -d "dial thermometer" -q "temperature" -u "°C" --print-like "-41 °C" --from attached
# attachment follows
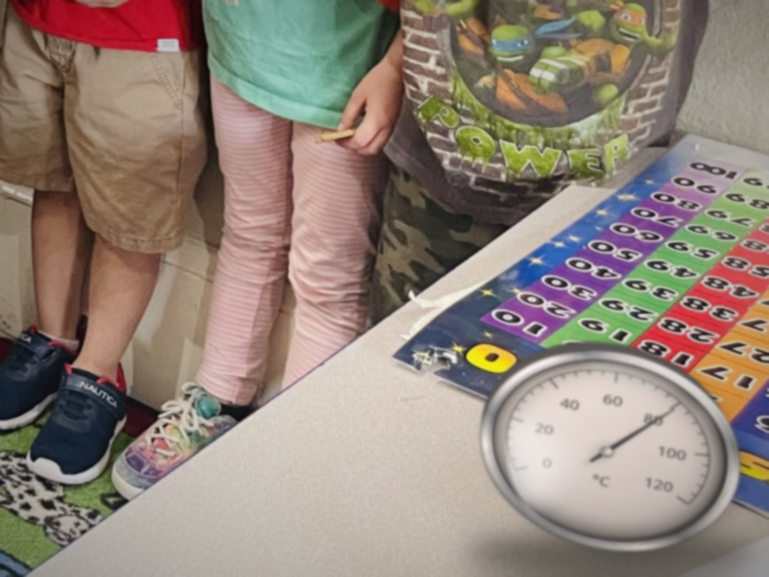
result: 80 °C
